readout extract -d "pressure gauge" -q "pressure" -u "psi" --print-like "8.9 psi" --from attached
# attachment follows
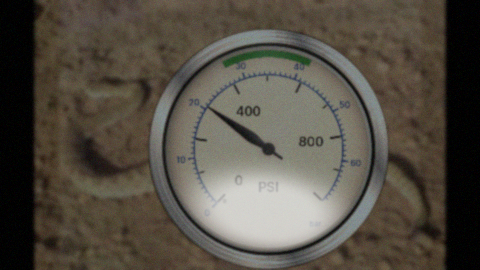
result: 300 psi
